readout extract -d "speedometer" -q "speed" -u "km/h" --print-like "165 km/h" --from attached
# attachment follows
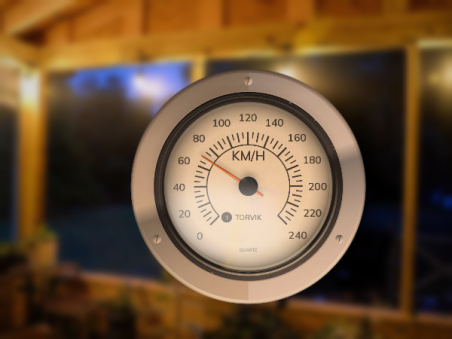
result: 70 km/h
